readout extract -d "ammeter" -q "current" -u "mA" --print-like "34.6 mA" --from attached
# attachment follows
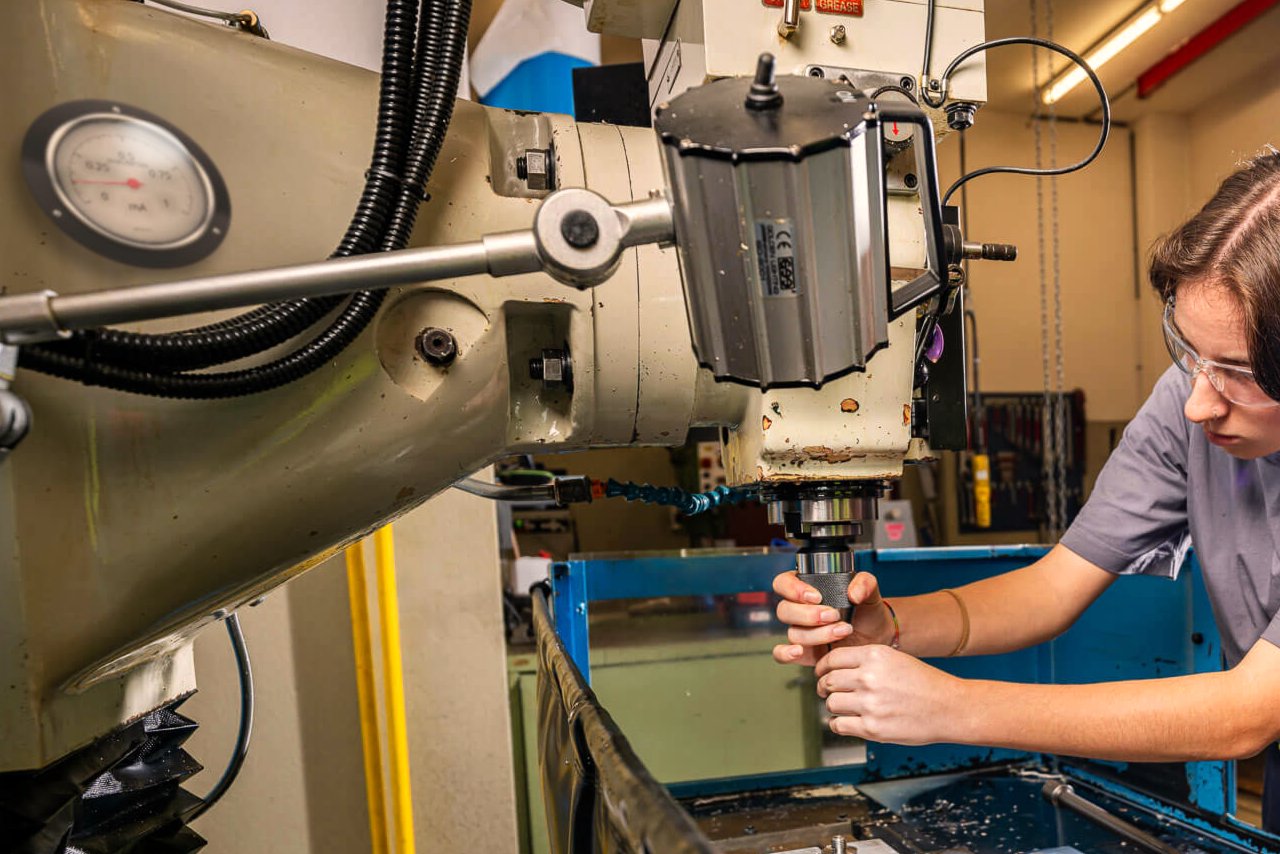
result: 0.1 mA
